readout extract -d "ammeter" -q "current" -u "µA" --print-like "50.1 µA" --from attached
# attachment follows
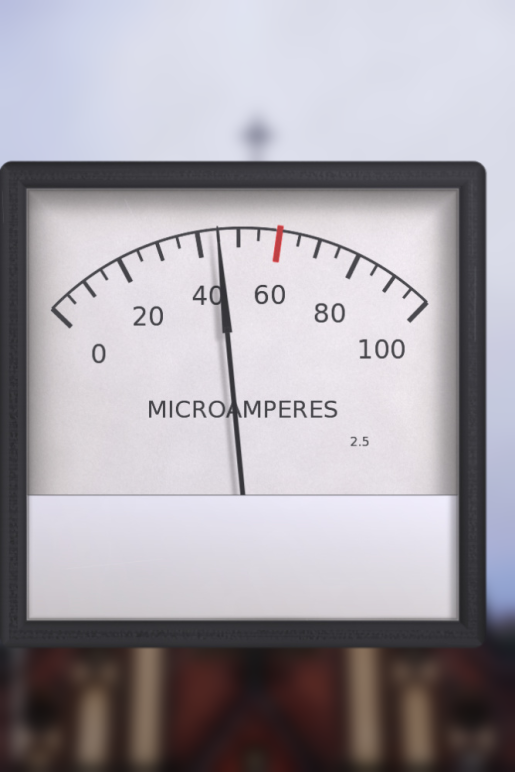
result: 45 µA
